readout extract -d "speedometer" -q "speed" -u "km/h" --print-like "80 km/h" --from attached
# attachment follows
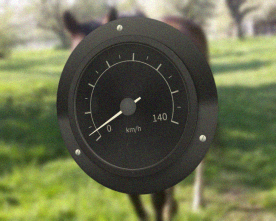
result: 5 km/h
